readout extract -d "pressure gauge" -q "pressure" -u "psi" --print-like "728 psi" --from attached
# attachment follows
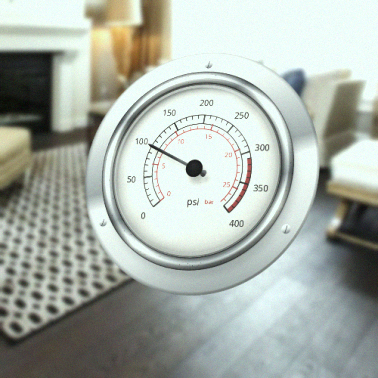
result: 100 psi
